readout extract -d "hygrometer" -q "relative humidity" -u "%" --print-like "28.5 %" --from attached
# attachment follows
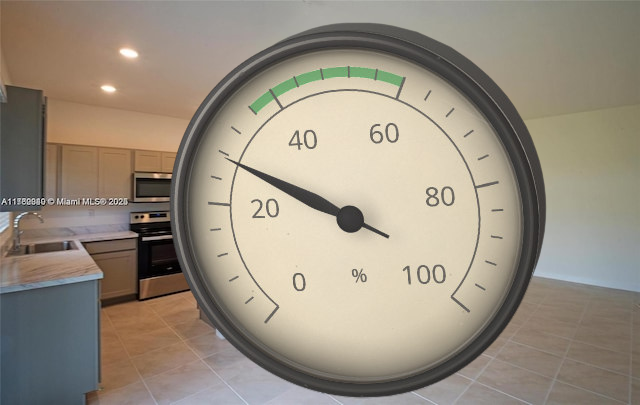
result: 28 %
